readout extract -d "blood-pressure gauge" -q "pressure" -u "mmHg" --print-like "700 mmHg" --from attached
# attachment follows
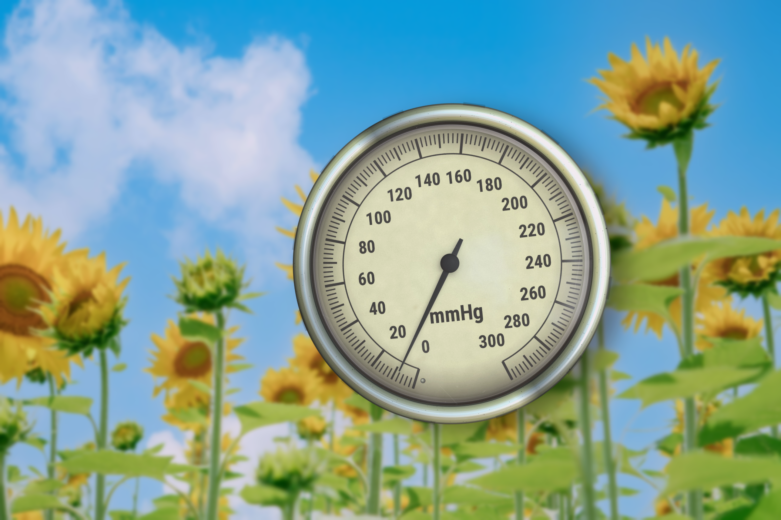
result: 8 mmHg
